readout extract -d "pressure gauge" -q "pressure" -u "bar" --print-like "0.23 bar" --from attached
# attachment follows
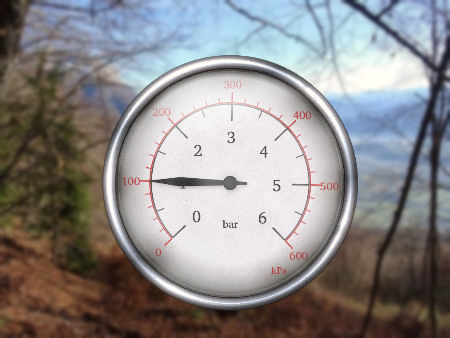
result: 1 bar
